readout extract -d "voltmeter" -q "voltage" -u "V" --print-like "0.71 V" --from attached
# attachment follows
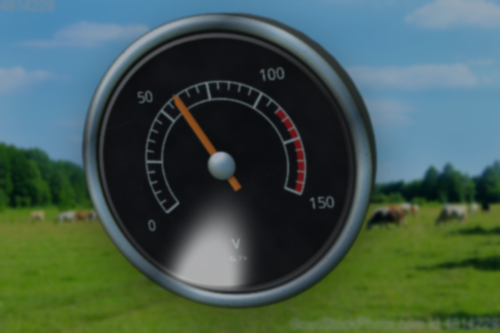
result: 60 V
